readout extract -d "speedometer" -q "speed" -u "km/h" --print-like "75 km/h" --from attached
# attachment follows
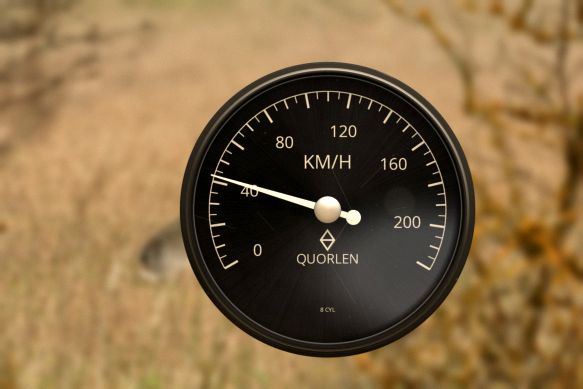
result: 42.5 km/h
